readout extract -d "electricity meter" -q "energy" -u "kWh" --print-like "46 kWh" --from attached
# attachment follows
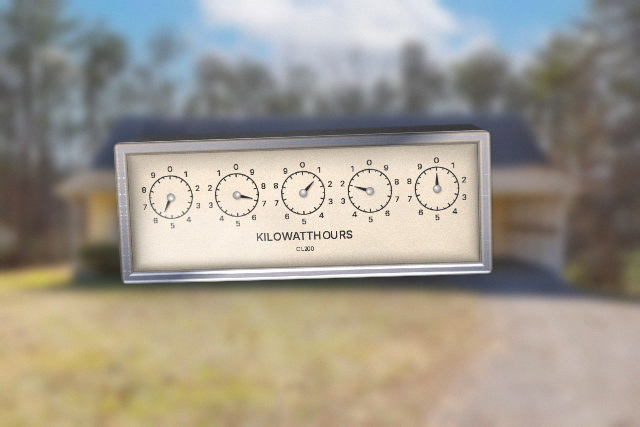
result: 57120 kWh
